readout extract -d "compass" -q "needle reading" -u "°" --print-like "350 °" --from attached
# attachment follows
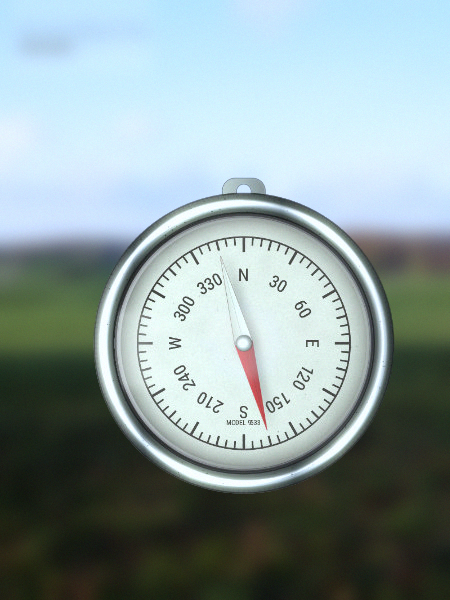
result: 165 °
